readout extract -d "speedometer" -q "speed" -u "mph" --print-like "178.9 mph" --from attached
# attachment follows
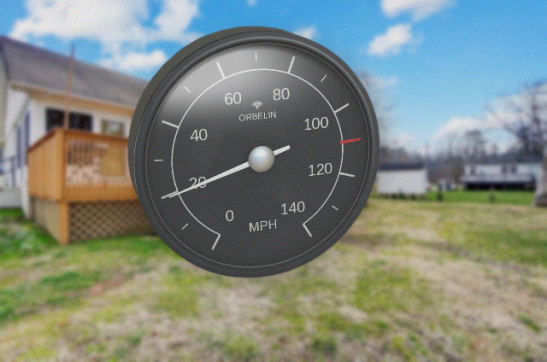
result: 20 mph
